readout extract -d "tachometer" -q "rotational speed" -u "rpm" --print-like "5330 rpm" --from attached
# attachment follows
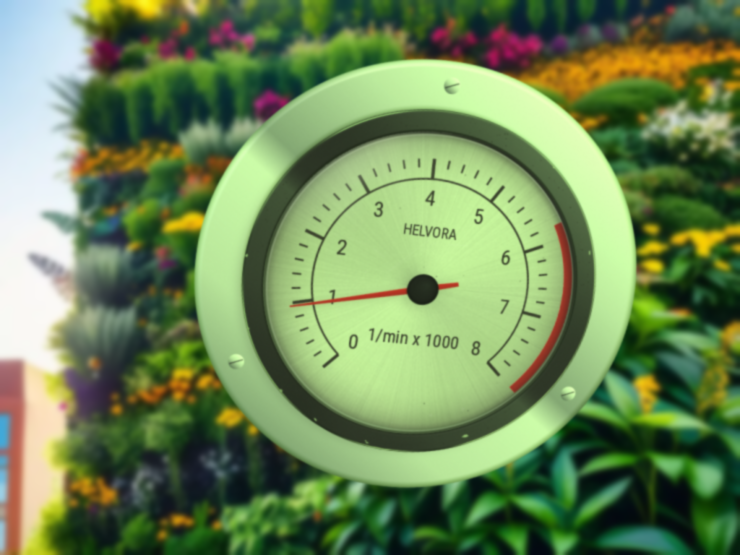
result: 1000 rpm
